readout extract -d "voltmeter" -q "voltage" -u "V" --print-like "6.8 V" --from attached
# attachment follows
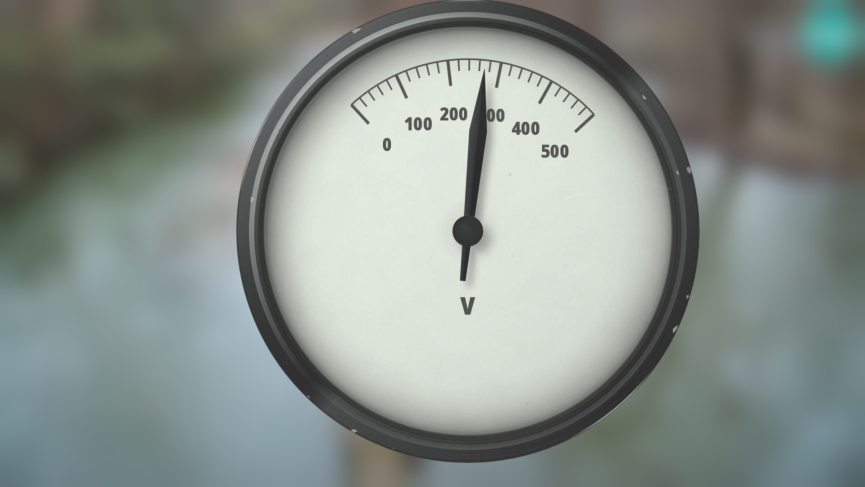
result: 270 V
